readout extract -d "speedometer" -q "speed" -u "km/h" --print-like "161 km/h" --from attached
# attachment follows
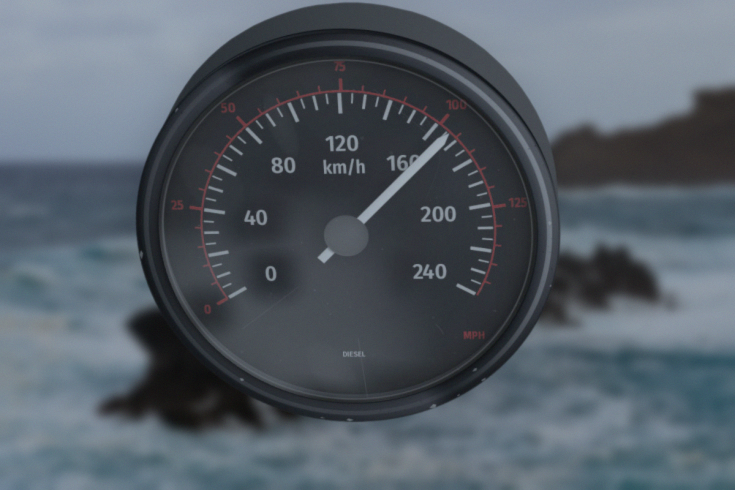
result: 165 km/h
